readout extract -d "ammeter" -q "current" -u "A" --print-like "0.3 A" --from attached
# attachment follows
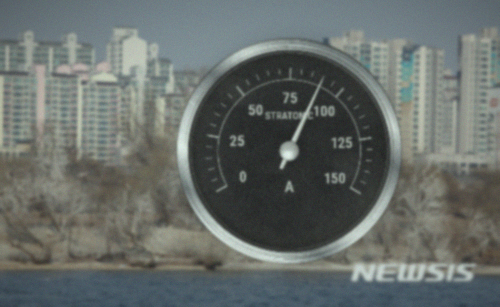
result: 90 A
